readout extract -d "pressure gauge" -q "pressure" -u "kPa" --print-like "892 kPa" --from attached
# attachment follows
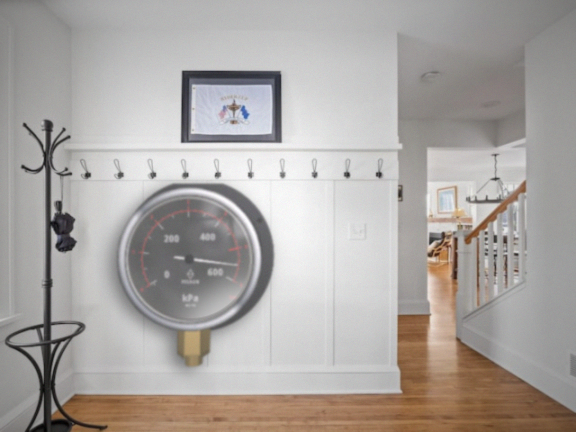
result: 550 kPa
